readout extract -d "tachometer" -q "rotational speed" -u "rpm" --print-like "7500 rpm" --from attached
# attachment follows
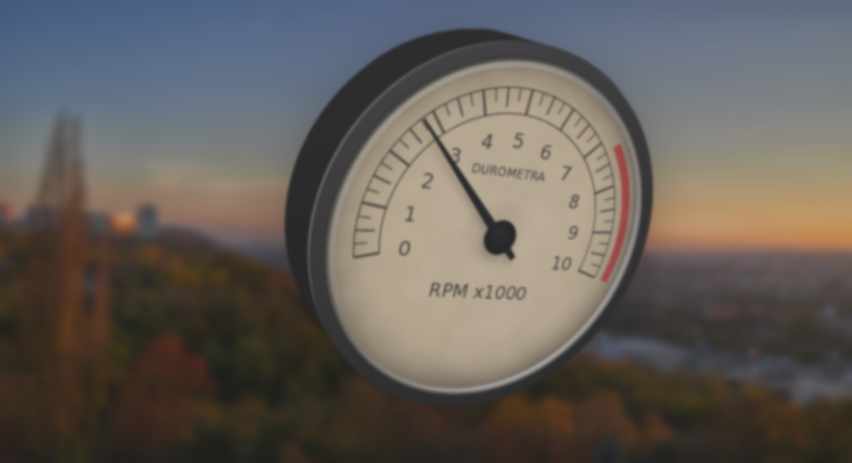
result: 2750 rpm
